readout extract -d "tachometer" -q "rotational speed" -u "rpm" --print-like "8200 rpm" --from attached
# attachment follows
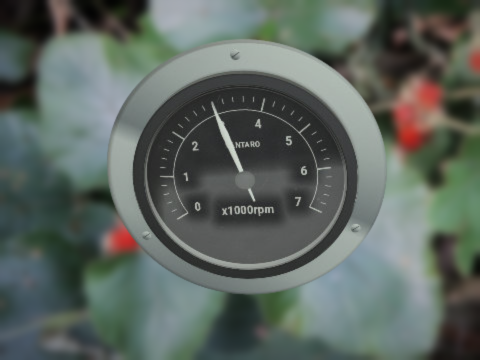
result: 3000 rpm
